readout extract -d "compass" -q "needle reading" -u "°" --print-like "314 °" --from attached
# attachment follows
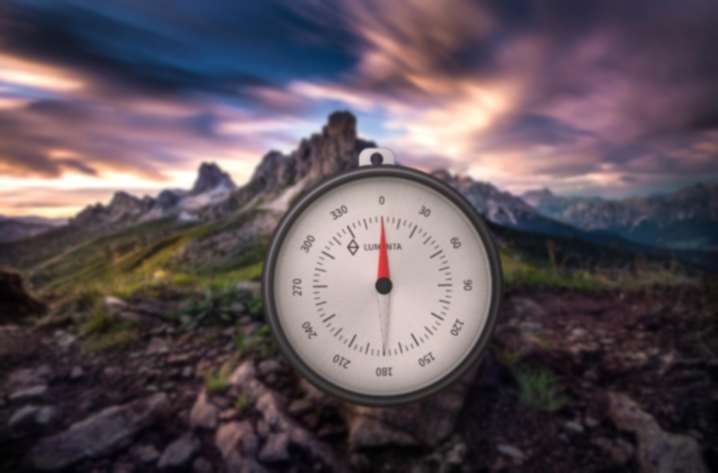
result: 0 °
